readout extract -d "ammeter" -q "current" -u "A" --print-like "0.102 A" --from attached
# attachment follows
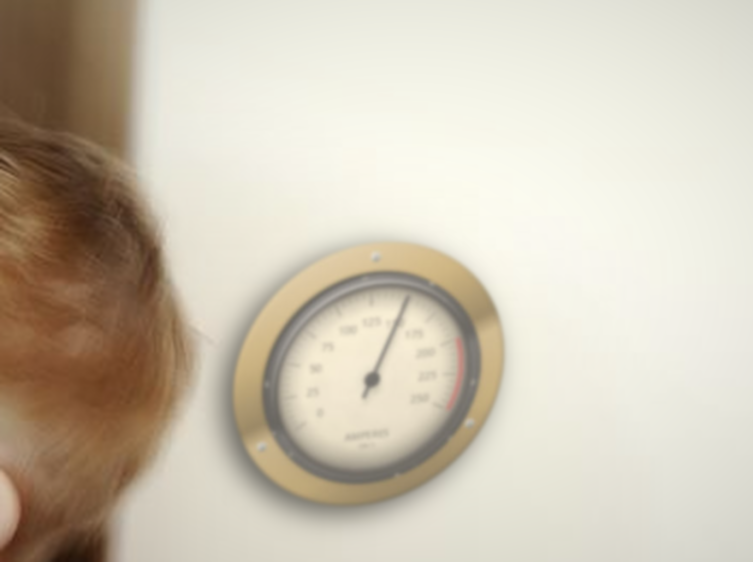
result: 150 A
